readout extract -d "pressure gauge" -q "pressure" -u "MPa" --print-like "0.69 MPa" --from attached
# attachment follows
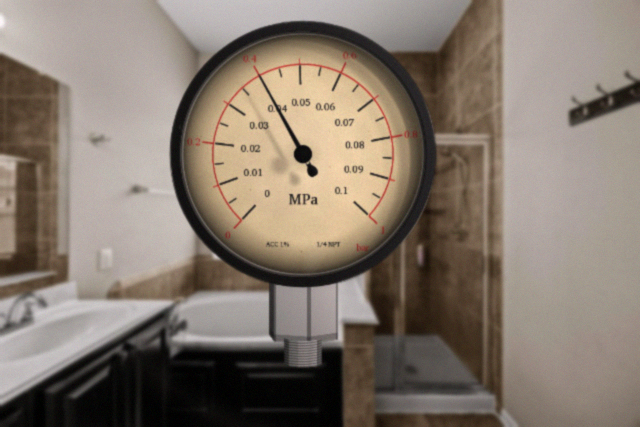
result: 0.04 MPa
